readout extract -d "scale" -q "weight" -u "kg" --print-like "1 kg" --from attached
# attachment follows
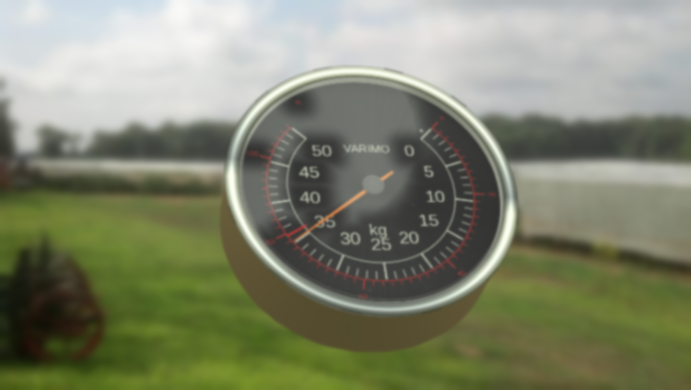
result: 35 kg
